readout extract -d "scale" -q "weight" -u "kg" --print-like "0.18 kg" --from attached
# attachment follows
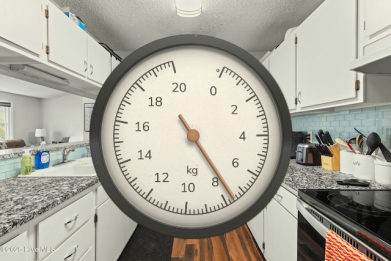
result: 7.6 kg
